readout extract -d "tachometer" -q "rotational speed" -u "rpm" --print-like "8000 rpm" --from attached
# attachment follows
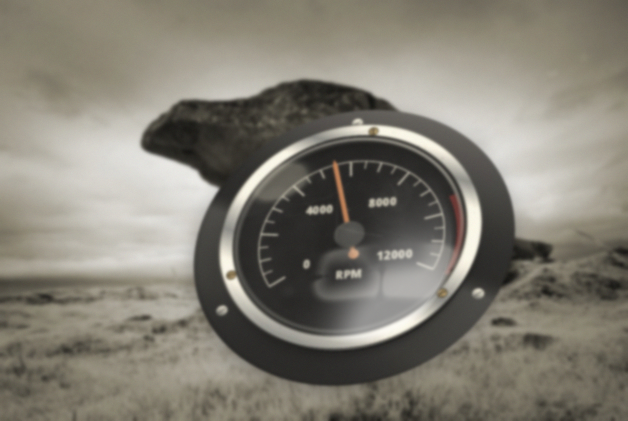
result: 5500 rpm
